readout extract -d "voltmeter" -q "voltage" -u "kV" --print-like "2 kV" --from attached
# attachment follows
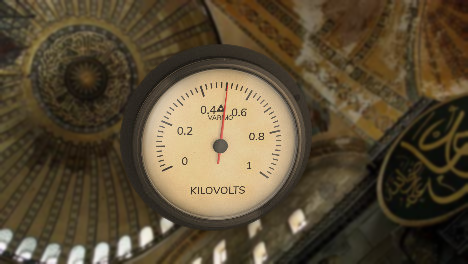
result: 0.5 kV
